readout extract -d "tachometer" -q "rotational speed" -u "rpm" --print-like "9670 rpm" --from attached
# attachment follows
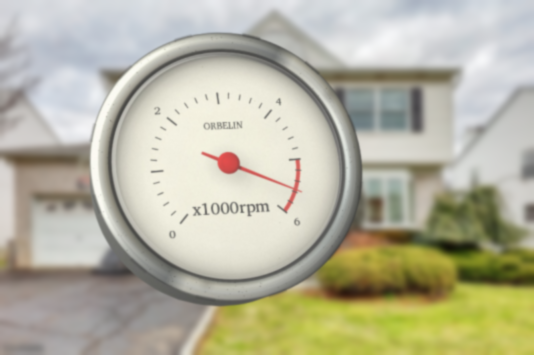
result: 5600 rpm
